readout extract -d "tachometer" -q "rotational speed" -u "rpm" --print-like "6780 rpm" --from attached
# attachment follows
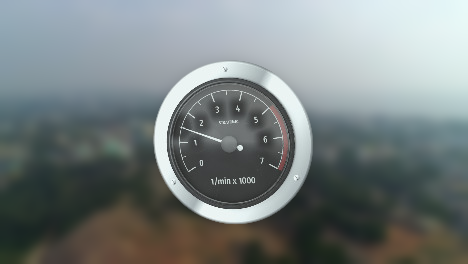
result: 1500 rpm
